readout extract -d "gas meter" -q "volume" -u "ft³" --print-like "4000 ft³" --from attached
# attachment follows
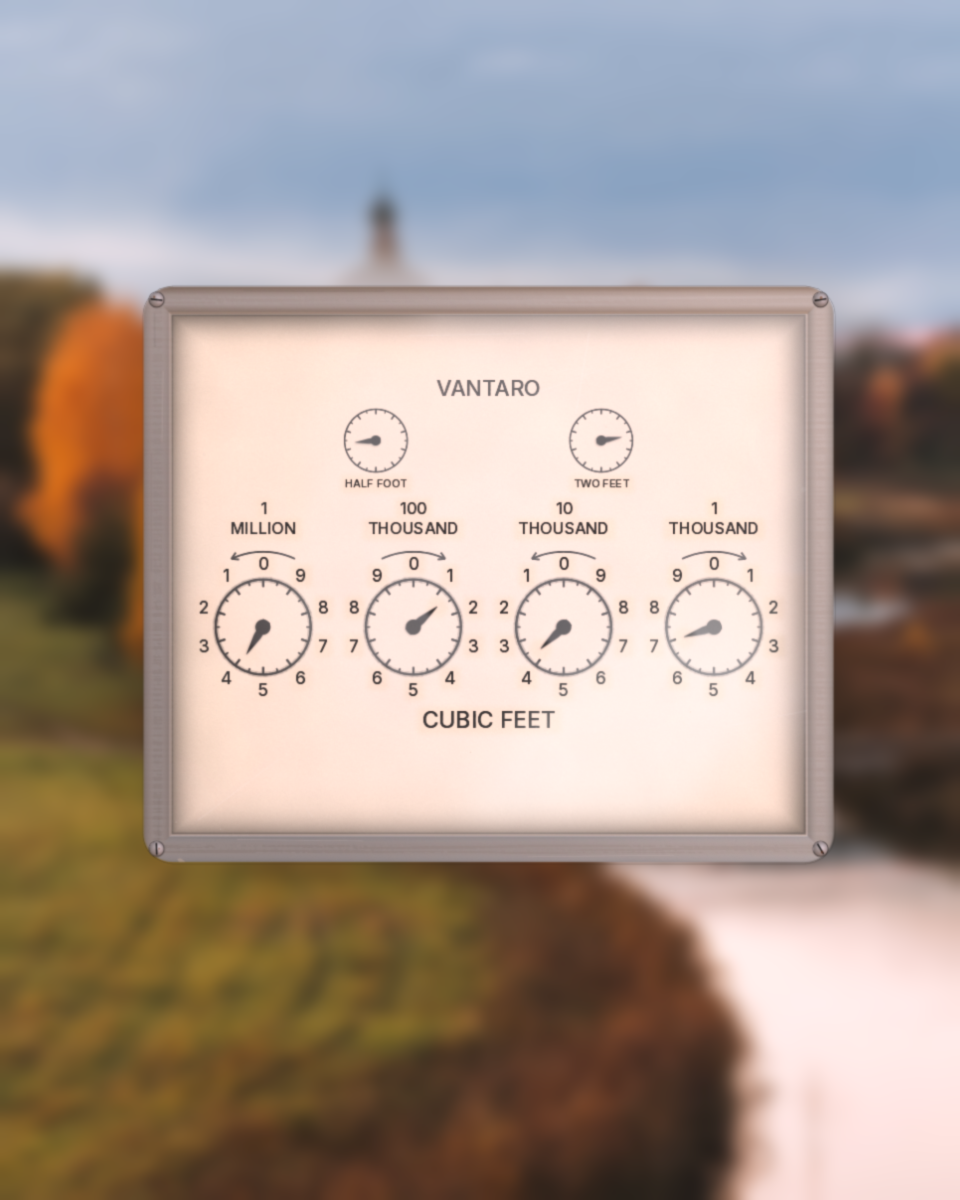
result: 413700 ft³
